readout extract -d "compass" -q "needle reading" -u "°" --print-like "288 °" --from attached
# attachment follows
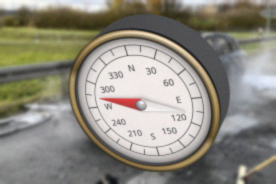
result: 285 °
